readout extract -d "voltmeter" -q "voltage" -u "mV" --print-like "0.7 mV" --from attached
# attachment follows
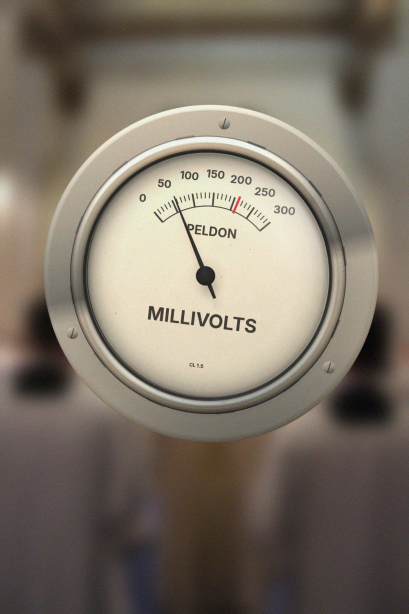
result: 60 mV
